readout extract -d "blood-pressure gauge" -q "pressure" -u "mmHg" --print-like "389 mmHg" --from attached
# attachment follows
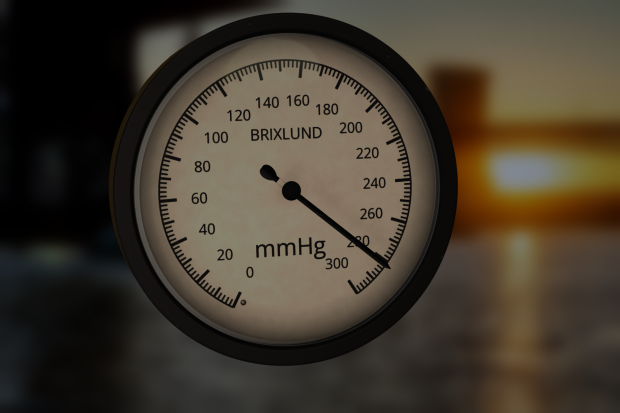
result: 282 mmHg
